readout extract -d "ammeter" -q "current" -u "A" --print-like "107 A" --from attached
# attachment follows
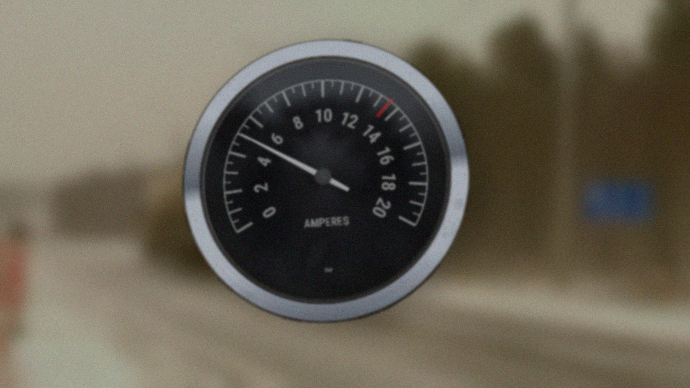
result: 5 A
